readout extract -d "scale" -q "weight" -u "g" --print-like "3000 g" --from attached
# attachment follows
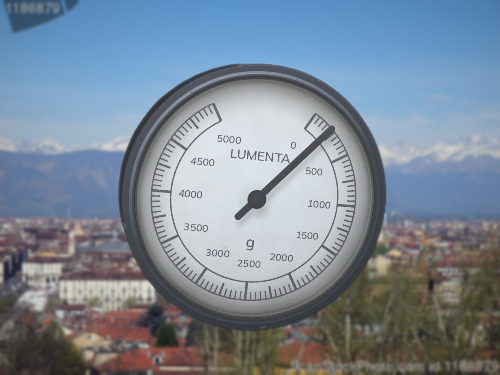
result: 200 g
